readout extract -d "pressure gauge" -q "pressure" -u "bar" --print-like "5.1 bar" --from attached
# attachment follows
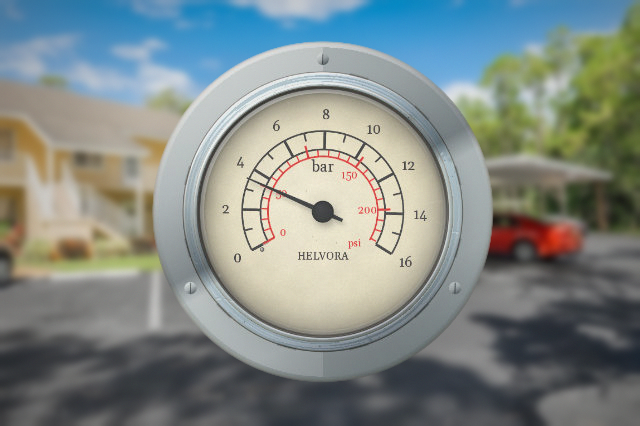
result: 3.5 bar
